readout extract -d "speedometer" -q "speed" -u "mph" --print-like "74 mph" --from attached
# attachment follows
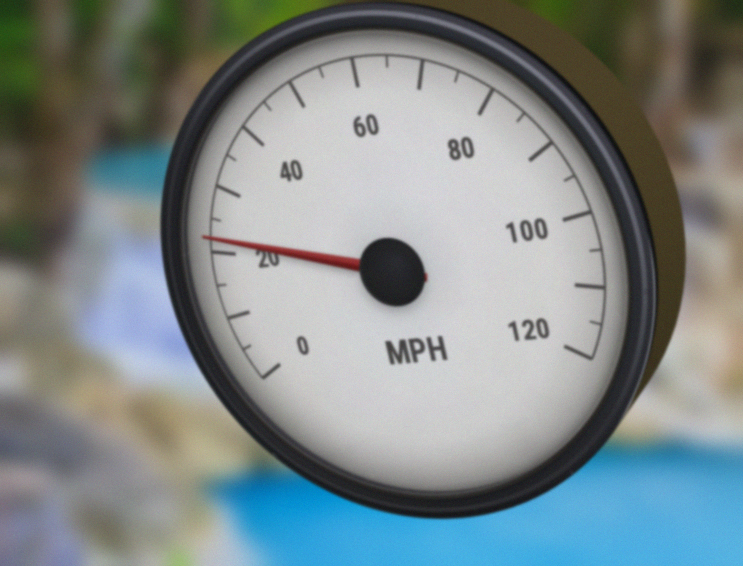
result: 22.5 mph
